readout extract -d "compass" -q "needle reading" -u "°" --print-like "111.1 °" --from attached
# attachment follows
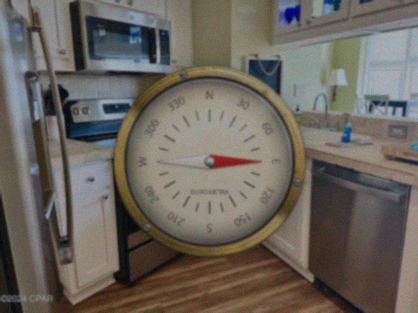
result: 90 °
